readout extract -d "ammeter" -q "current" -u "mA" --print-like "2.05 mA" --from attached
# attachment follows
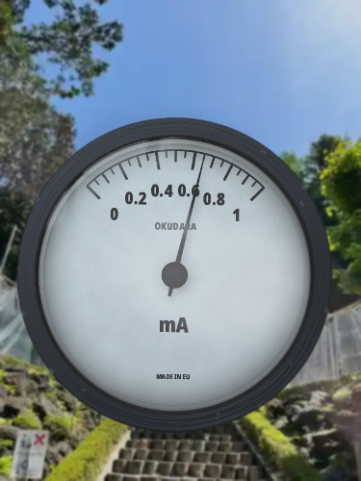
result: 0.65 mA
